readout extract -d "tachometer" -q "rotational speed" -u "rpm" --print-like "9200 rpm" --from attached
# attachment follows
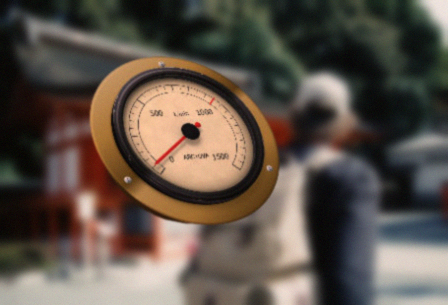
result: 50 rpm
